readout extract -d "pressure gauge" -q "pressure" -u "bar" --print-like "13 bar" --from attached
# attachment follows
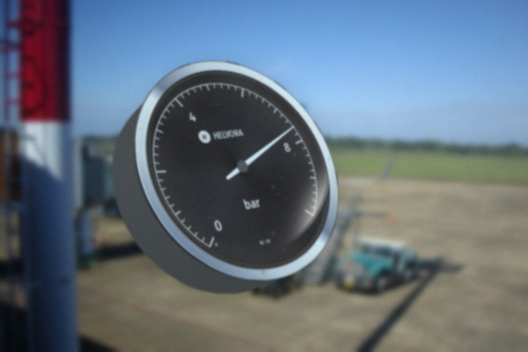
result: 7.6 bar
